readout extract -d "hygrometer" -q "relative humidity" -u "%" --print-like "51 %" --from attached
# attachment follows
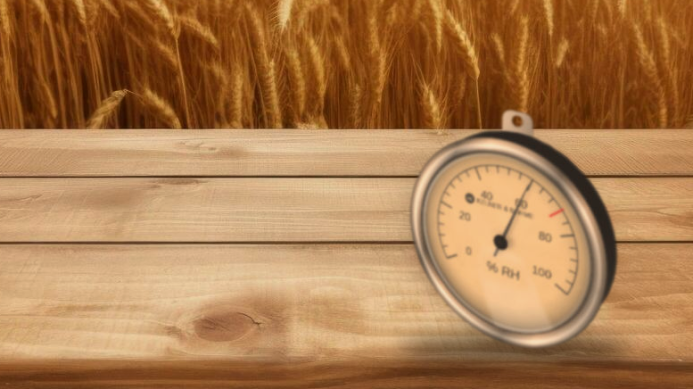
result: 60 %
